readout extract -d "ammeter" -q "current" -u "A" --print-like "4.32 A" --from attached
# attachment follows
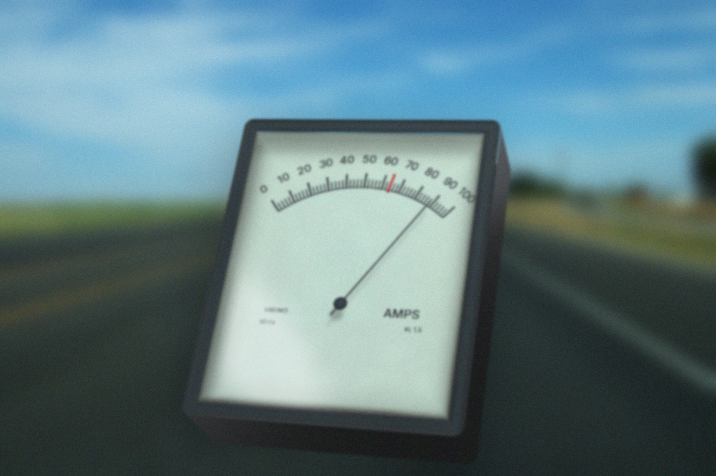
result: 90 A
